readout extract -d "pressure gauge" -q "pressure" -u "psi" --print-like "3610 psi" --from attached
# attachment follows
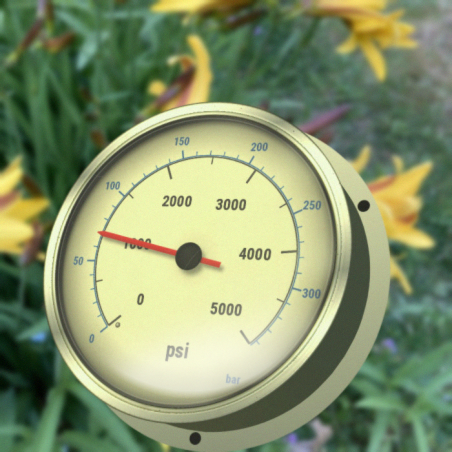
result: 1000 psi
